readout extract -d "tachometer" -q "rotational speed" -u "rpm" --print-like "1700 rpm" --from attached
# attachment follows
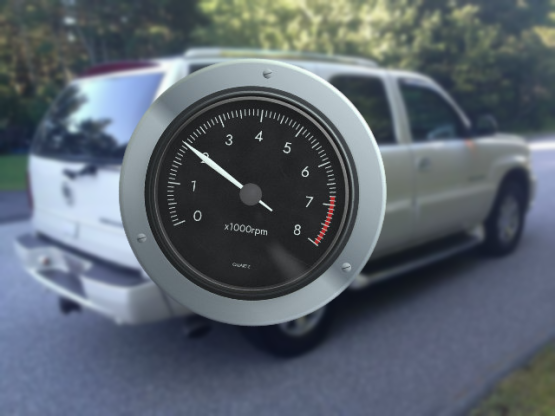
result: 2000 rpm
